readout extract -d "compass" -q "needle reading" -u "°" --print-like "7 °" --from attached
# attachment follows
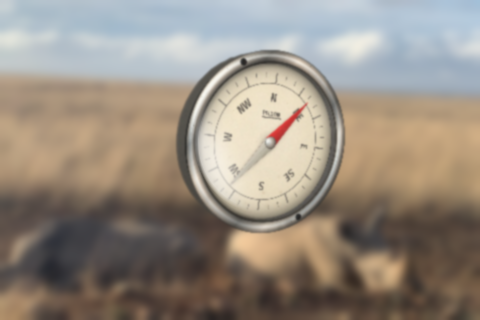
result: 40 °
